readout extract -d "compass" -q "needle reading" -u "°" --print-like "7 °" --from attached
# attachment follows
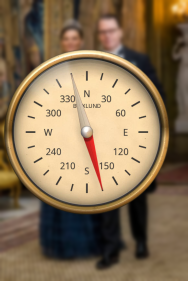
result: 165 °
